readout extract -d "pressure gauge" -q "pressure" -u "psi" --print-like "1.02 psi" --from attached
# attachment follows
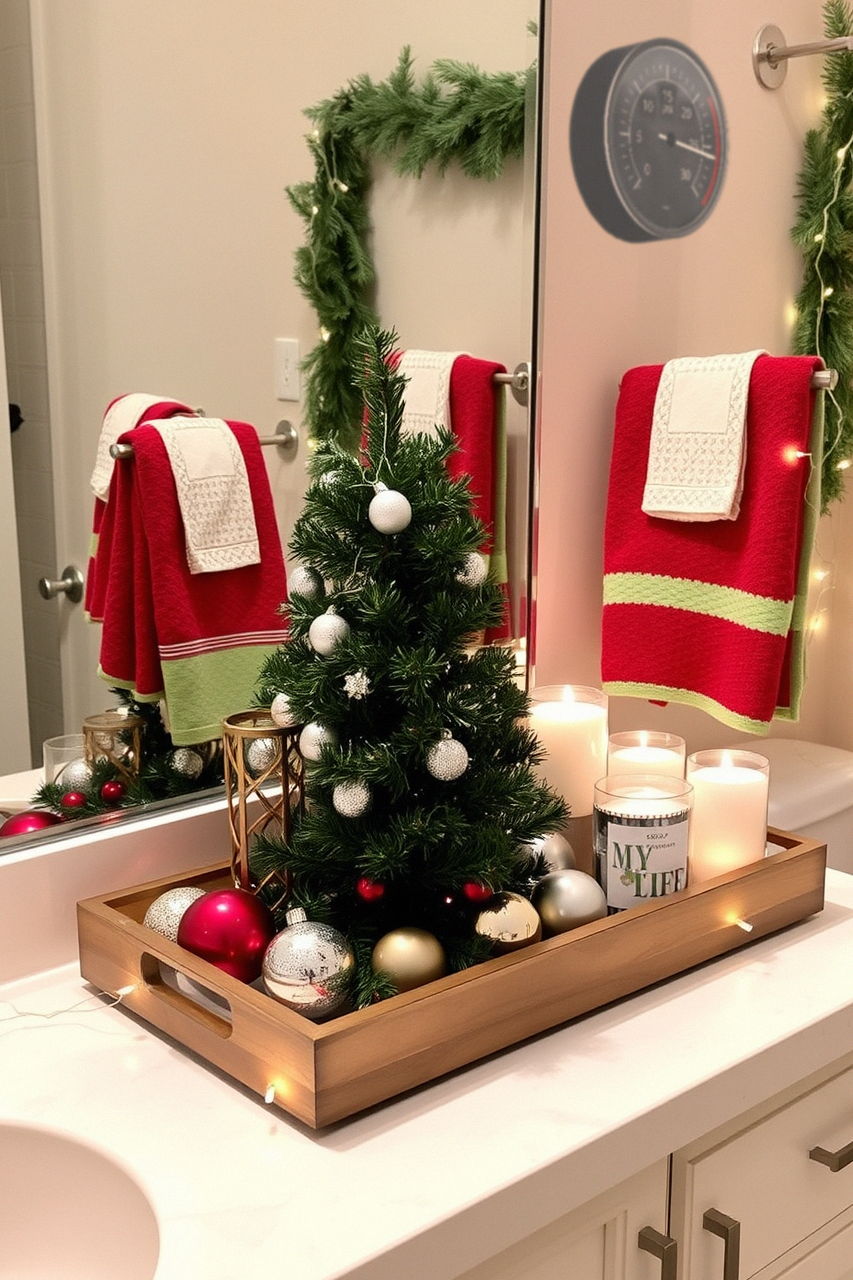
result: 26 psi
